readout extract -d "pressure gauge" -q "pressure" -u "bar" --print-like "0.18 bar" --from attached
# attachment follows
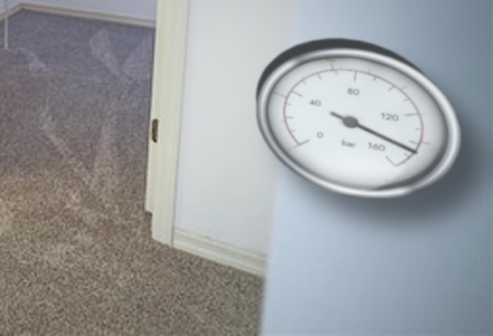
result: 145 bar
